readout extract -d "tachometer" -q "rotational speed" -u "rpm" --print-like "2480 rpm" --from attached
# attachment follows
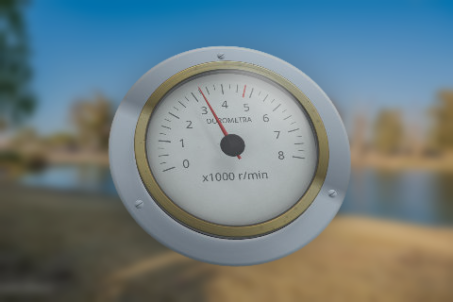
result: 3250 rpm
